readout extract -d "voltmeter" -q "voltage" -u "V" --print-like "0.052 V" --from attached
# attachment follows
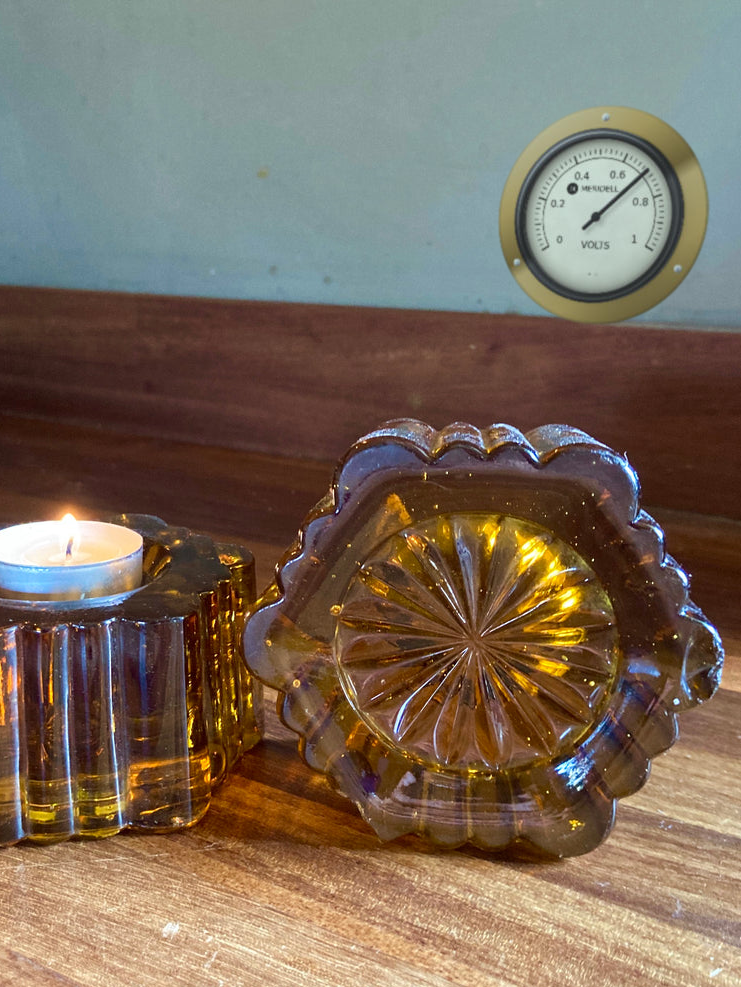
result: 0.7 V
